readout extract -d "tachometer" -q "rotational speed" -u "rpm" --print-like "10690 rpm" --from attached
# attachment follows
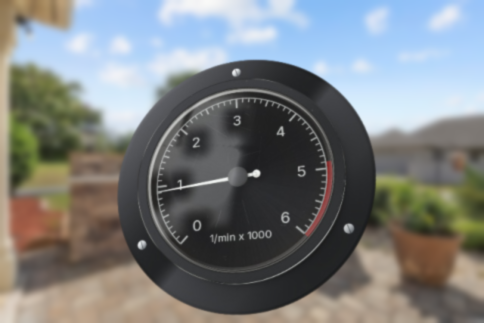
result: 900 rpm
